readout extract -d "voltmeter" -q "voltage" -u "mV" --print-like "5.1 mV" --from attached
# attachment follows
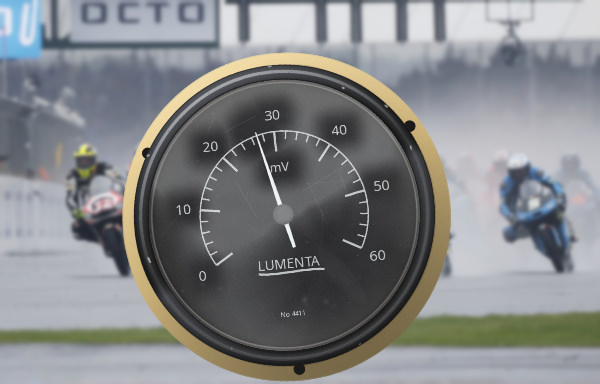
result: 27 mV
